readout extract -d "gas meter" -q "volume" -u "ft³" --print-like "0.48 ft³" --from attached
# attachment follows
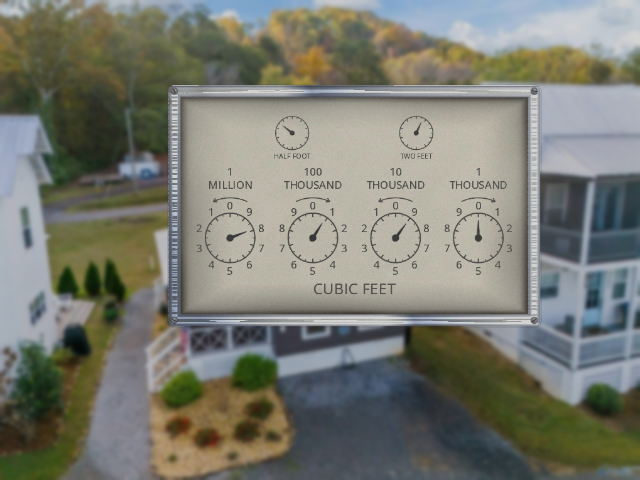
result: 809000 ft³
